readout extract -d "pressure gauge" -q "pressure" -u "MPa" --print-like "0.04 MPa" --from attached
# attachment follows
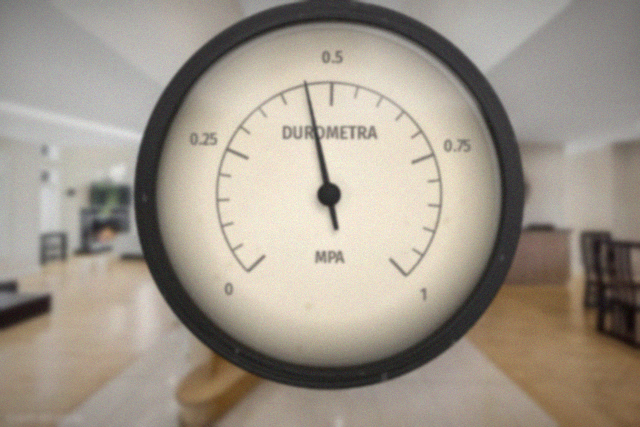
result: 0.45 MPa
